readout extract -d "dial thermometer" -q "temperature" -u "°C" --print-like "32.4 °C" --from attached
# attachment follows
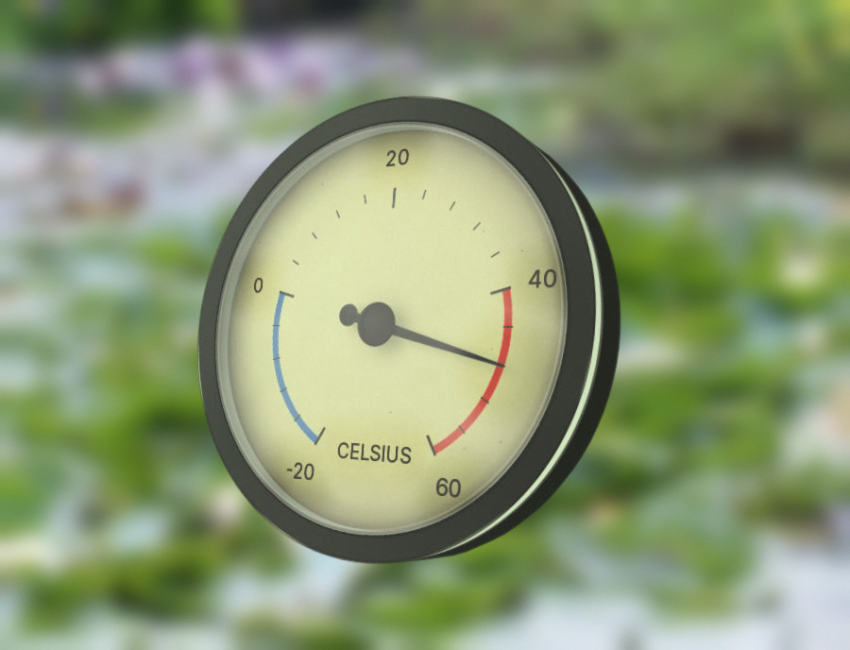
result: 48 °C
